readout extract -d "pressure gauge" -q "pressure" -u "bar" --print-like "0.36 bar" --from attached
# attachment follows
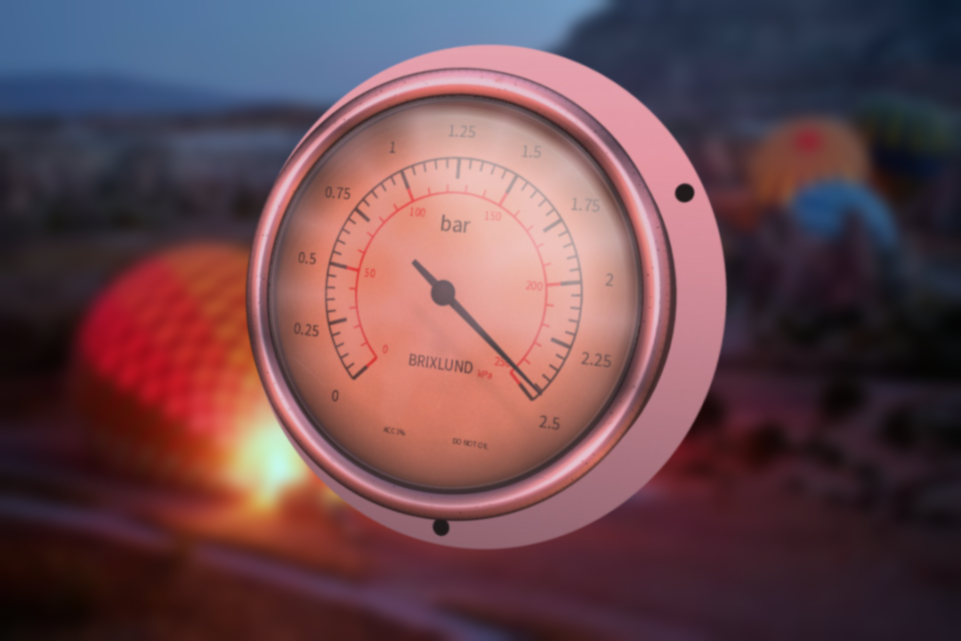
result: 2.45 bar
